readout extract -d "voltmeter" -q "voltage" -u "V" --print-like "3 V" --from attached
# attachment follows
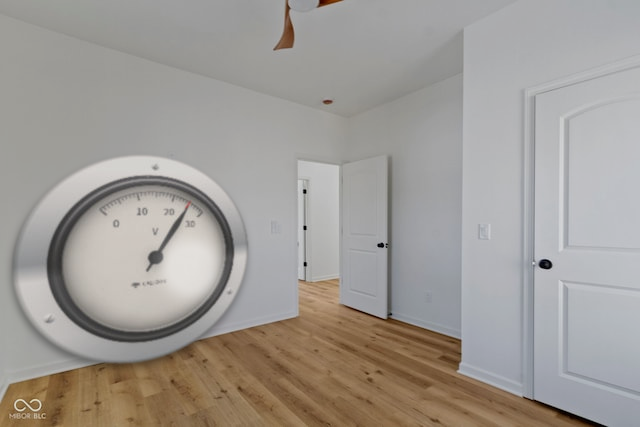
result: 25 V
